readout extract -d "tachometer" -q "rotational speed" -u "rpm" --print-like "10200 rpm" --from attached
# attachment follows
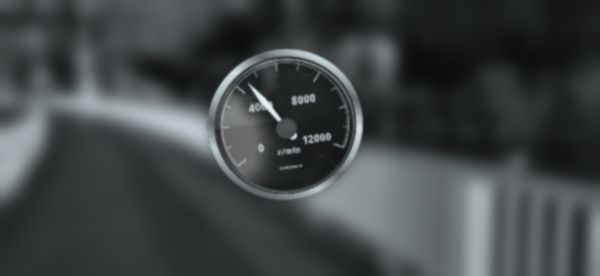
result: 4500 rpm
